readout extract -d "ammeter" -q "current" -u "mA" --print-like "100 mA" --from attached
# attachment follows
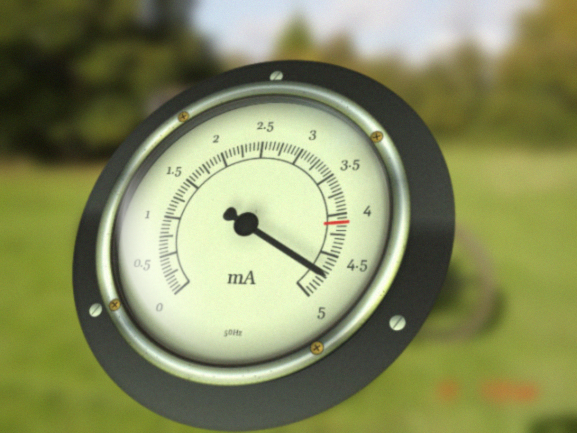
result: 4.75 mA
